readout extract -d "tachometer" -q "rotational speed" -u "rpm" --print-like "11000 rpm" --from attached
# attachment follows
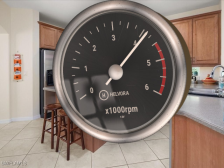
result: 4125 rpm
